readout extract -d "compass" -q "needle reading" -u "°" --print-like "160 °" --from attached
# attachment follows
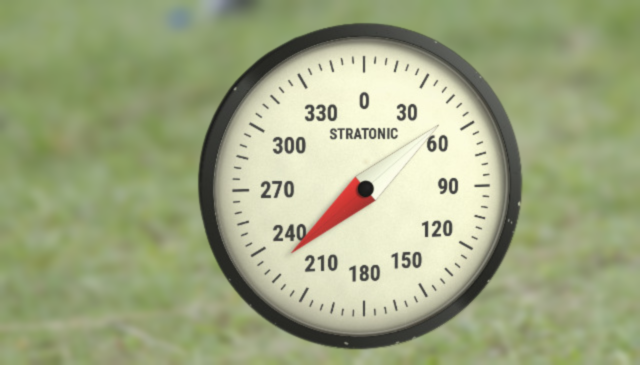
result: 230 °
